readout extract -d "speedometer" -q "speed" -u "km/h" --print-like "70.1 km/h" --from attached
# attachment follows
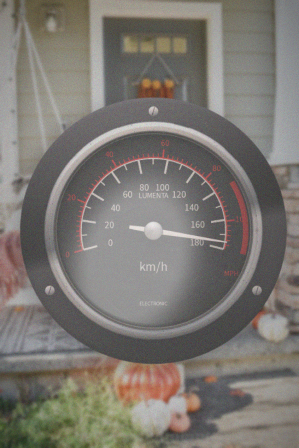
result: 175 km/h
